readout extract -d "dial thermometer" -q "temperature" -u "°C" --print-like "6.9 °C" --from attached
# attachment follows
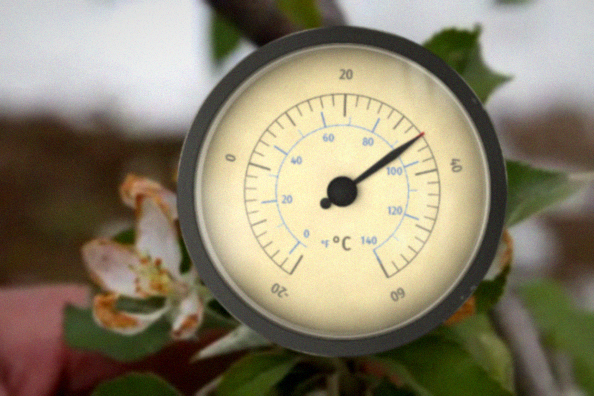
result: 34 °C
